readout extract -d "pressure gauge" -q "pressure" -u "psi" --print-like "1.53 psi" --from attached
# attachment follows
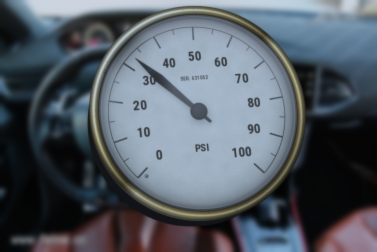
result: 32.5 psi
